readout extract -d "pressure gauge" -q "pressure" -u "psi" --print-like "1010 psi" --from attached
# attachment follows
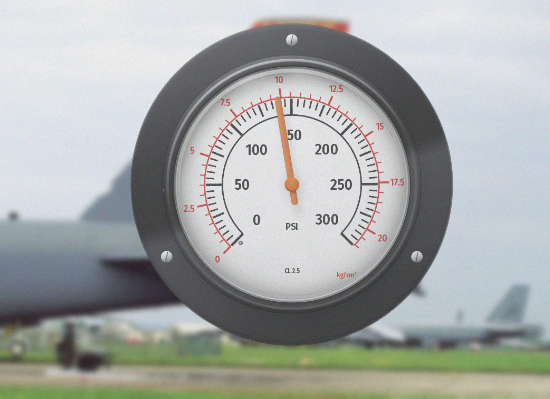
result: 140 psi
